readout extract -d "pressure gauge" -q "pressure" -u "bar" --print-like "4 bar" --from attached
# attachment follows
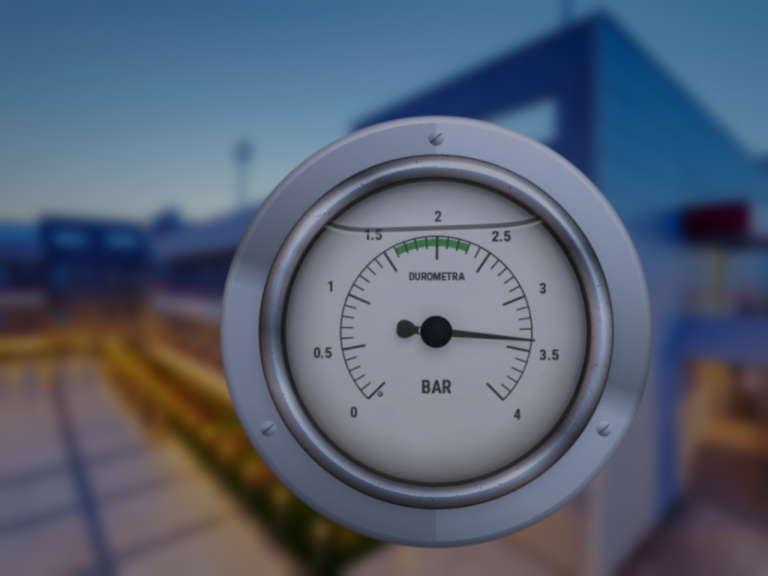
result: 3.4 bar
